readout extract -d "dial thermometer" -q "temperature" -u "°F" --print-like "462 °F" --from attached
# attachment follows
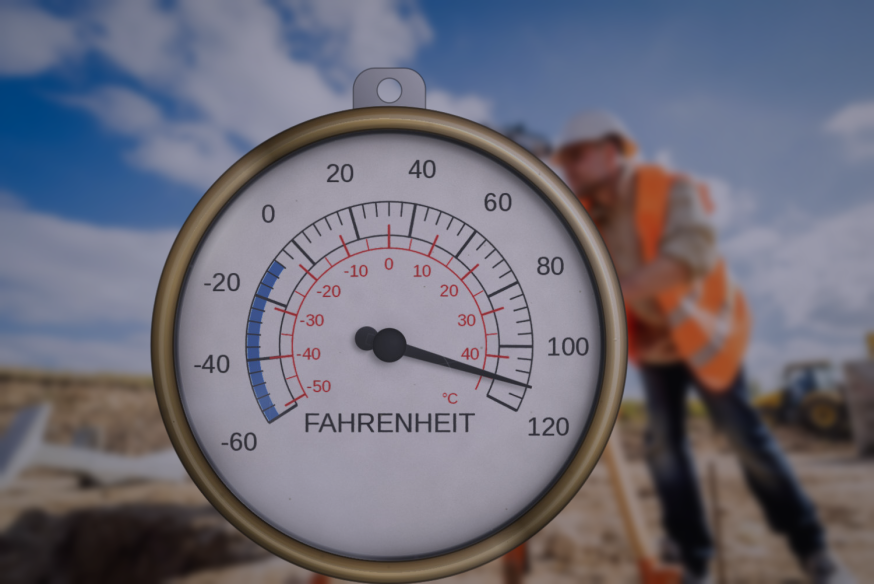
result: 112 °F
